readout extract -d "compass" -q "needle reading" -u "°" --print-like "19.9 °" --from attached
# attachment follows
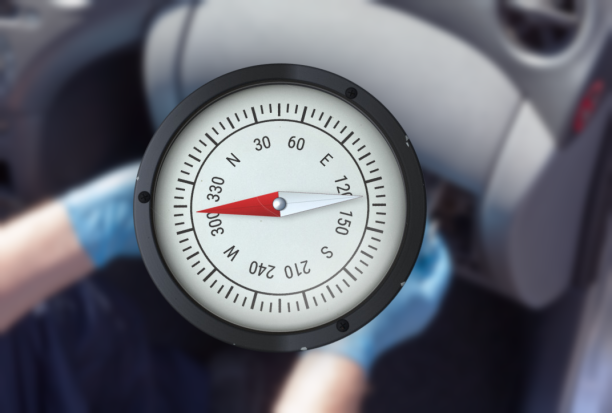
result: 310 °
